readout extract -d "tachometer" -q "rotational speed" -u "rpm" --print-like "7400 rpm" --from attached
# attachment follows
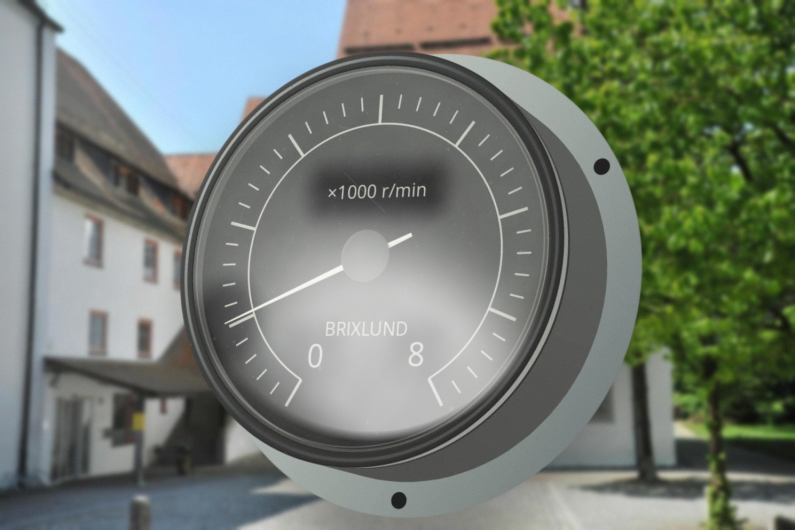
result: 1000 rpm
